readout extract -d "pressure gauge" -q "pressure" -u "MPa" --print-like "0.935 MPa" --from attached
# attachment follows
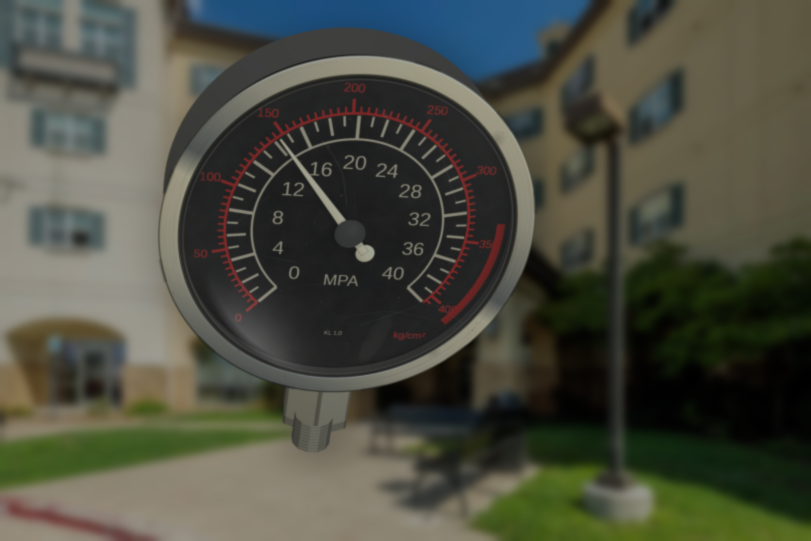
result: 14.5 MPa
